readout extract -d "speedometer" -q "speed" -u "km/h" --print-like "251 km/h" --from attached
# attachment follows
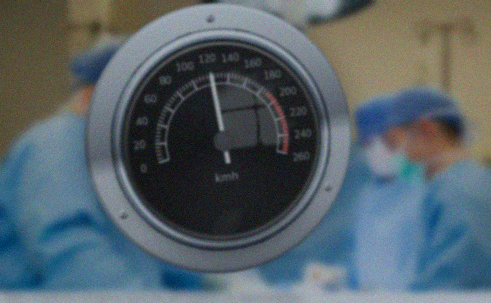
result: 120 km/h
